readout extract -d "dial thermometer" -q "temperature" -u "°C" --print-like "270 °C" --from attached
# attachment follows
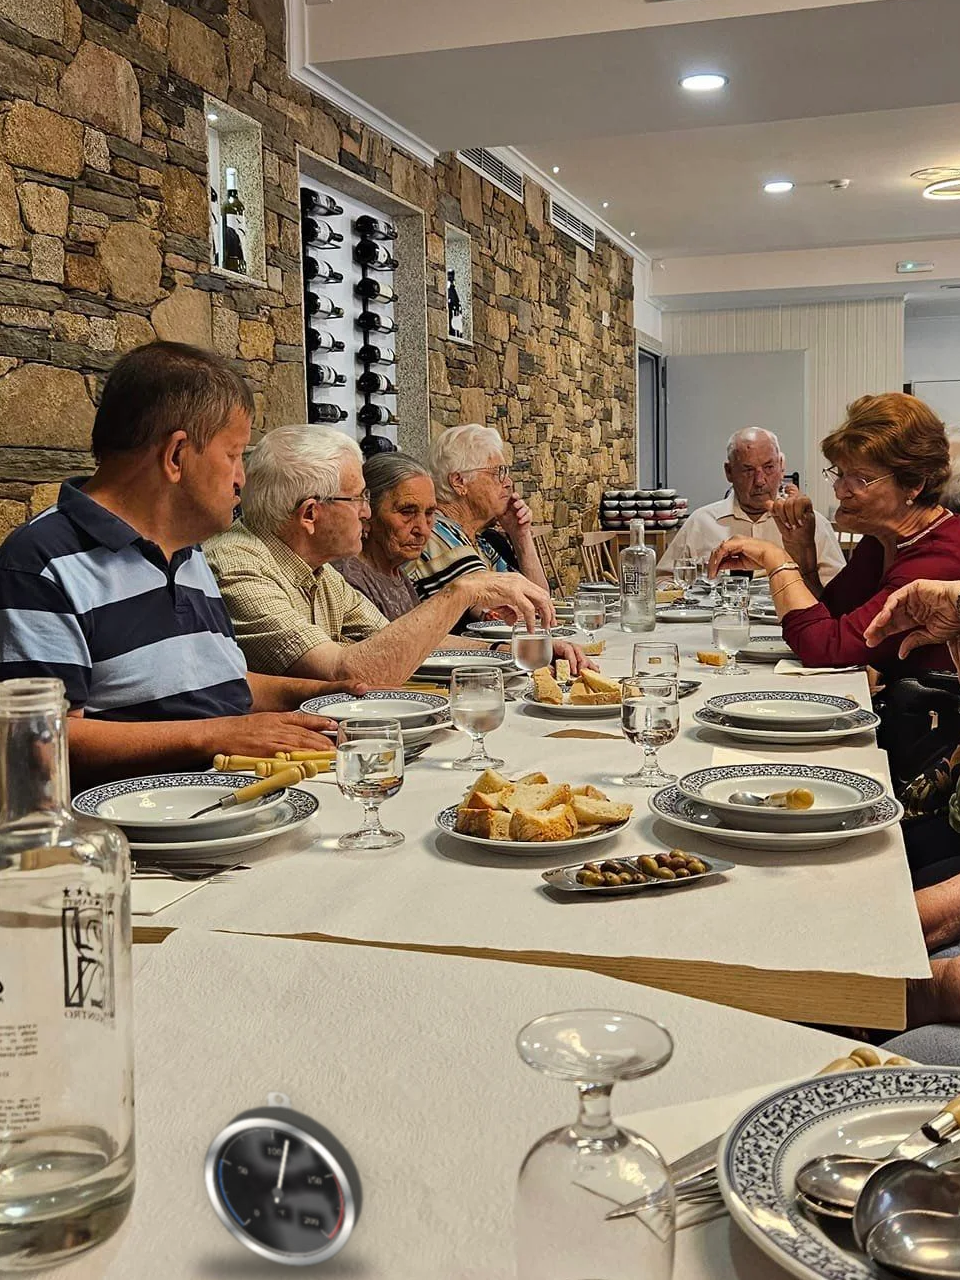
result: 112.5 °C
